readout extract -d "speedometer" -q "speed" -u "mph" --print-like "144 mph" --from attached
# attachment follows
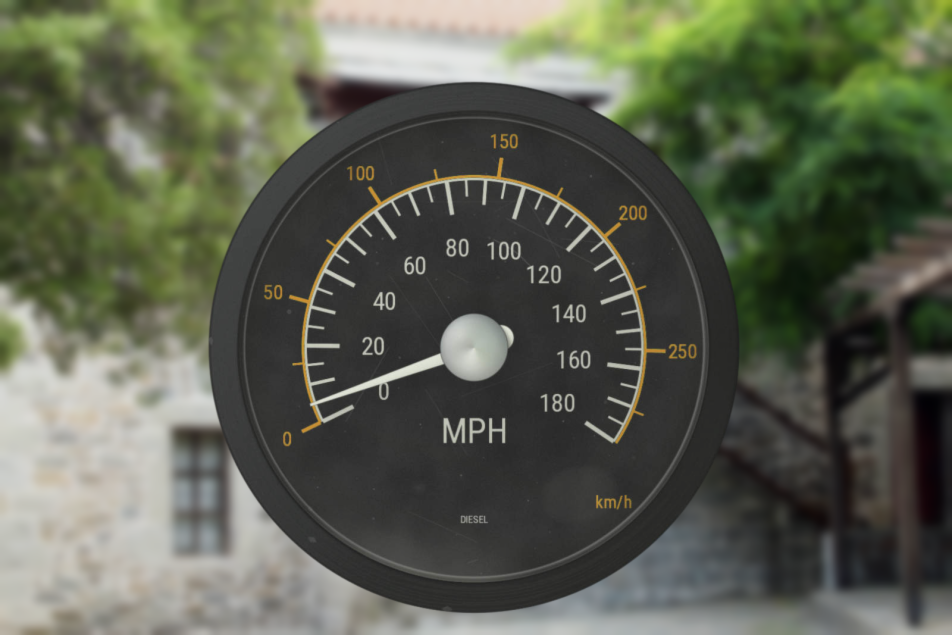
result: 5 mph
